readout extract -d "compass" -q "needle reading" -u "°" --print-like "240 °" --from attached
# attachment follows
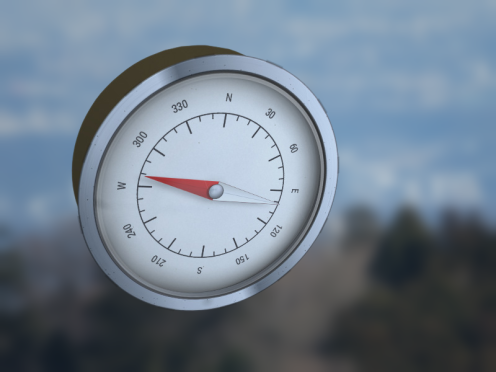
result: 280 °
